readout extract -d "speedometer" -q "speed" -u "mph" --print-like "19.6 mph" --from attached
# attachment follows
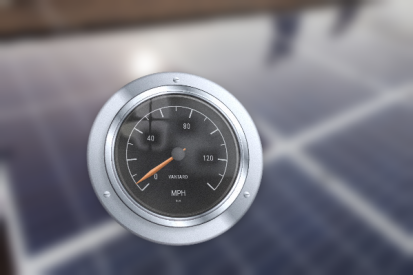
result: 5 mph
